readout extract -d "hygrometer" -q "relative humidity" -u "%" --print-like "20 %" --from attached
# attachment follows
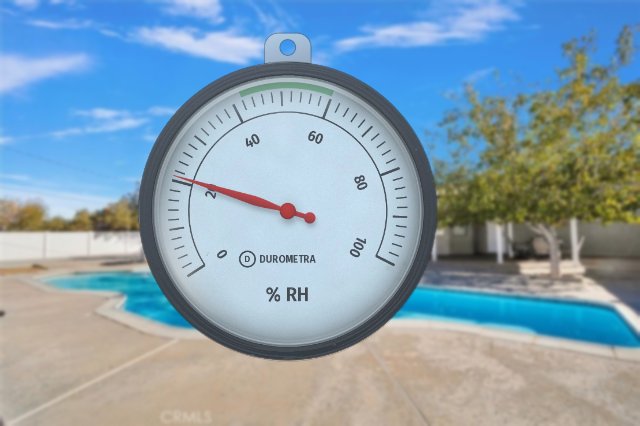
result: 21 %
